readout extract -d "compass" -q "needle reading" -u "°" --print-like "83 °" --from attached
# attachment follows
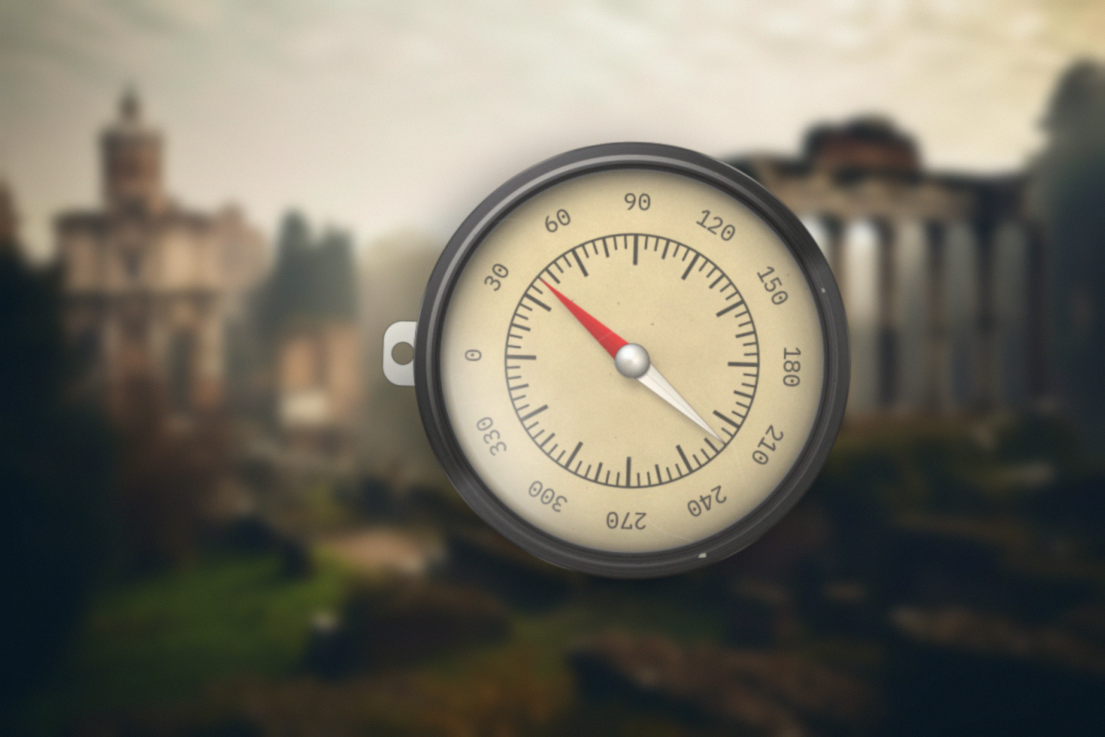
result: 40 °
